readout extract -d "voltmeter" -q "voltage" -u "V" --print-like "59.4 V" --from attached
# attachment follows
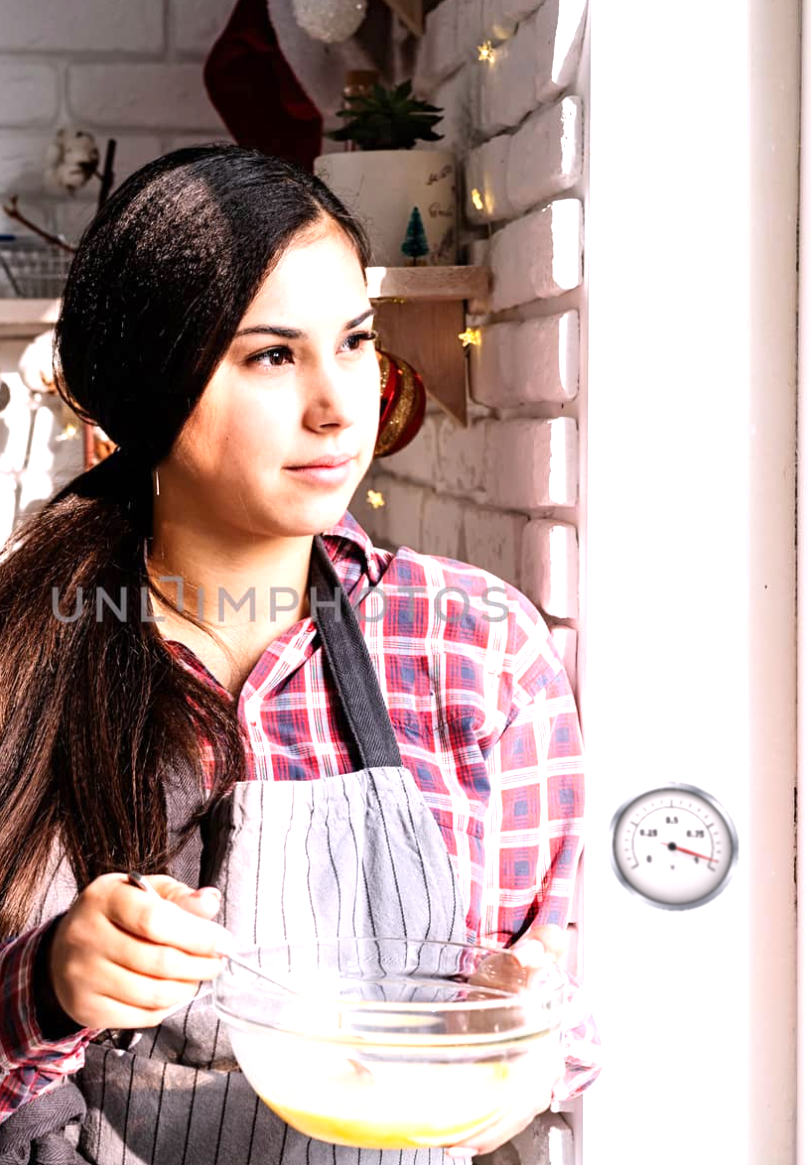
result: 0.95 V
